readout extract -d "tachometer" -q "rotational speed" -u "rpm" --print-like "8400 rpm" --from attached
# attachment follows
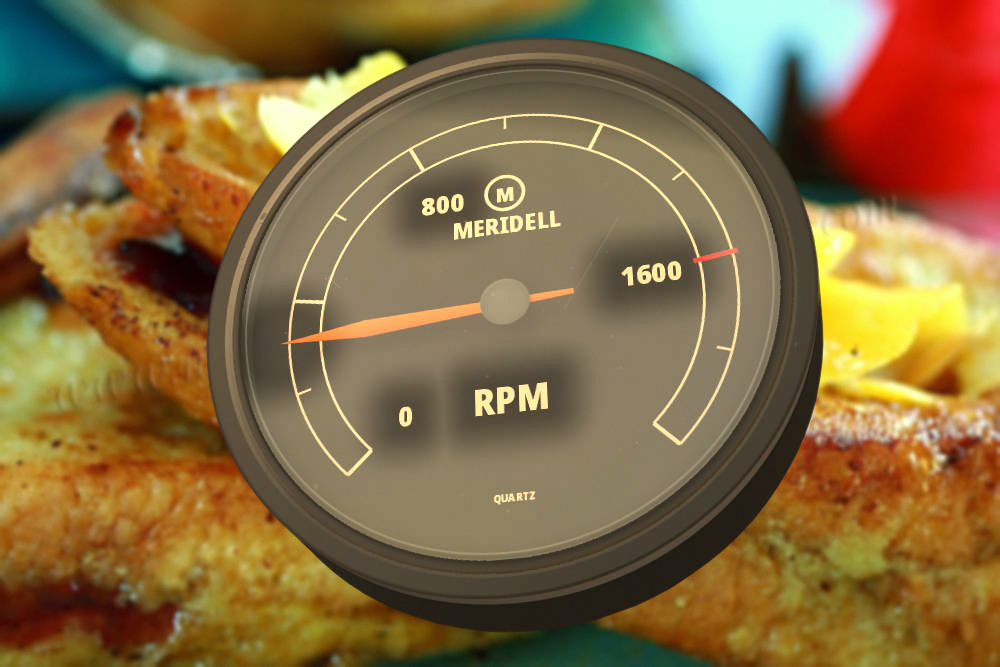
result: 300 rpm
